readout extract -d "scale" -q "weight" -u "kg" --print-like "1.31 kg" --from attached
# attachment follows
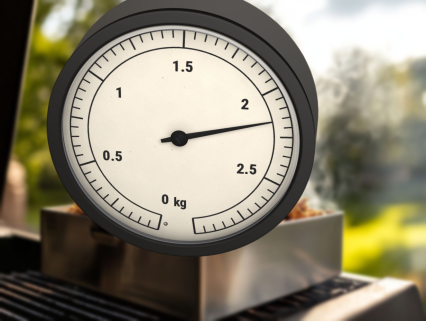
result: 2.15 kg
